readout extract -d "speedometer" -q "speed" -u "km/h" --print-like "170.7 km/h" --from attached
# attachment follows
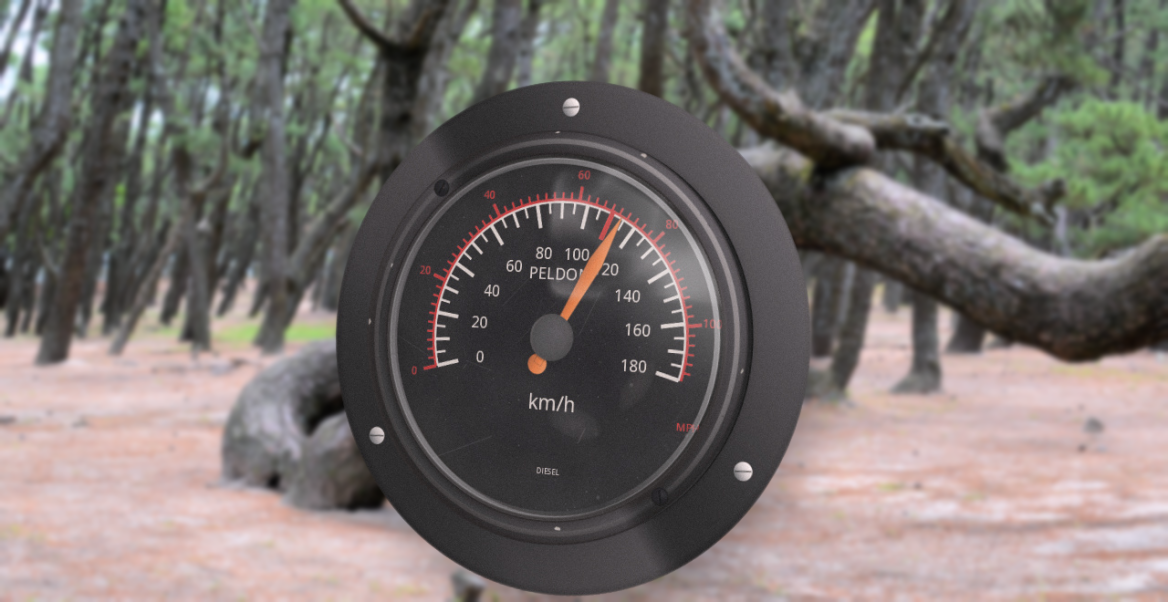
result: 115 km/h
